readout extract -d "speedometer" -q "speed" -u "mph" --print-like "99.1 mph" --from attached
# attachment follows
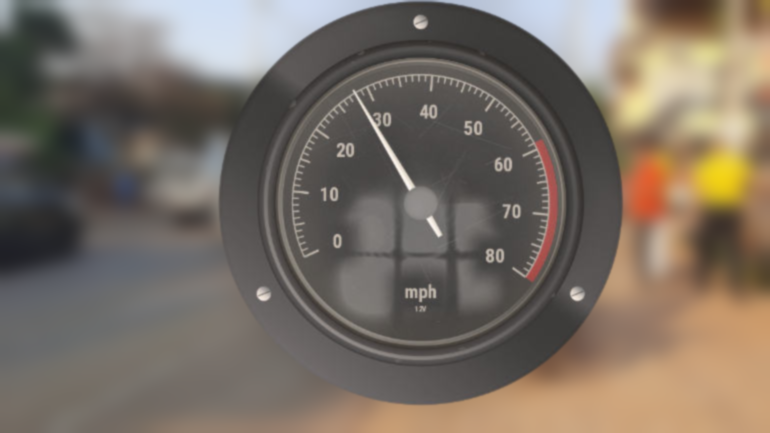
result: 28 mph
